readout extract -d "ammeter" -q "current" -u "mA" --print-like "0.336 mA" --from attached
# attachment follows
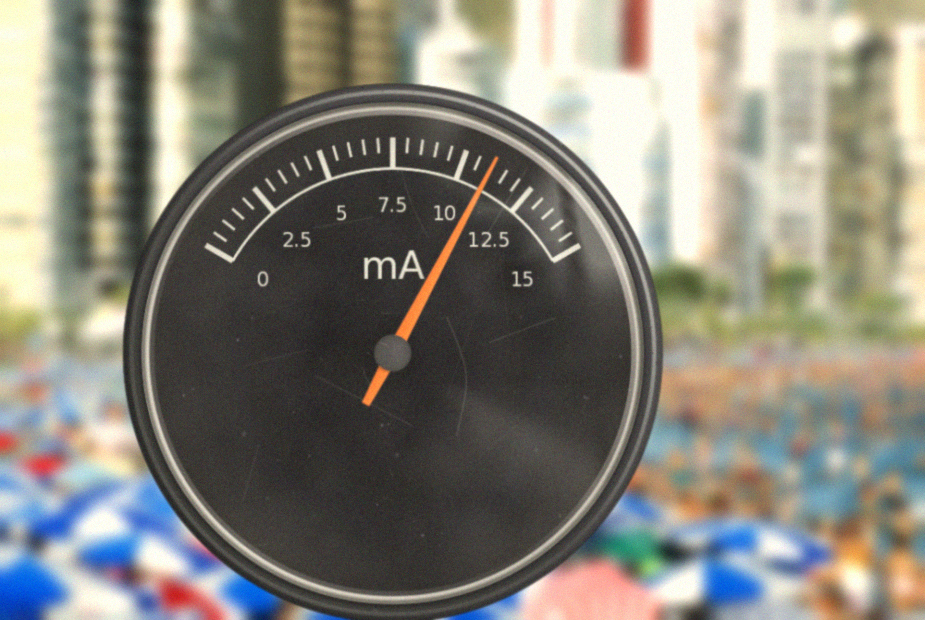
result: 11 mA
